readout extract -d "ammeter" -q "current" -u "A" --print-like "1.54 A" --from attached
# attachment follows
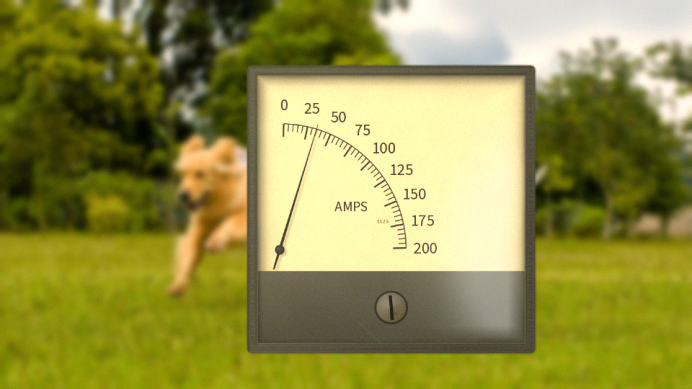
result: 35 A
